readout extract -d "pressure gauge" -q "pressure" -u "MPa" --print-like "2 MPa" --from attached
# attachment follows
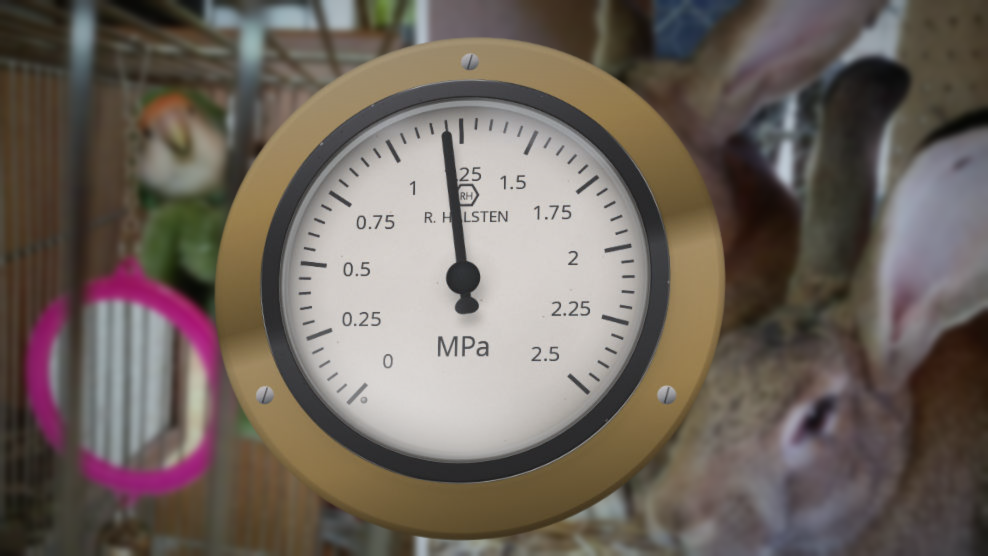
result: 1.2 MPa
